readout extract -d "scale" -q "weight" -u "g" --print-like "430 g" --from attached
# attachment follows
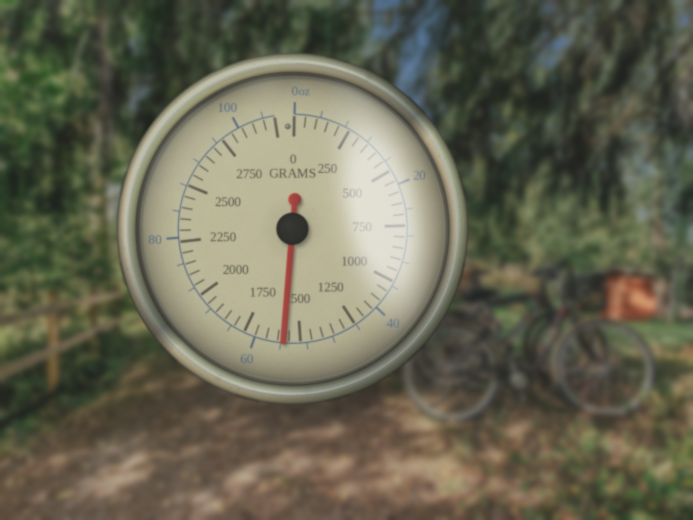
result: 1575 g
